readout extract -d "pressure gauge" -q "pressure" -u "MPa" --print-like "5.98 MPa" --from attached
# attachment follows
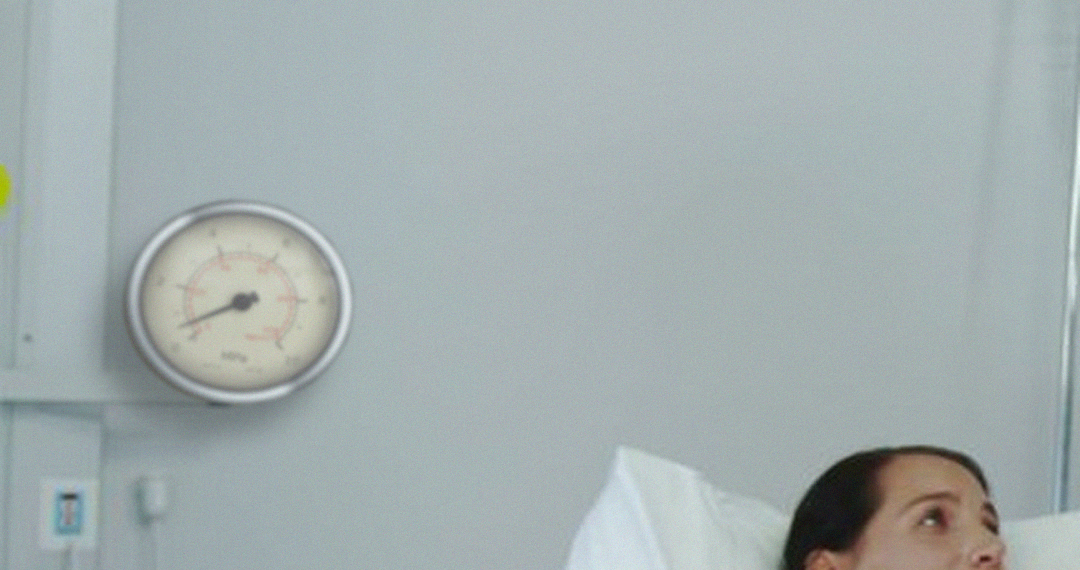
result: 0.5 MPa
